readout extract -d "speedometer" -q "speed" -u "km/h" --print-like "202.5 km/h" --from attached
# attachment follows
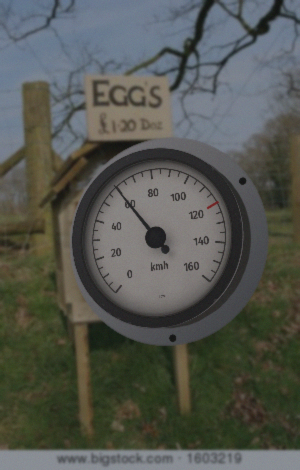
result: 60 km/h
